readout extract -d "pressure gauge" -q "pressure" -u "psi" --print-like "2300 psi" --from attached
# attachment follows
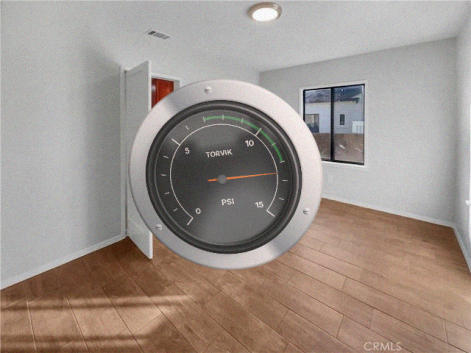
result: 12.5 psi
